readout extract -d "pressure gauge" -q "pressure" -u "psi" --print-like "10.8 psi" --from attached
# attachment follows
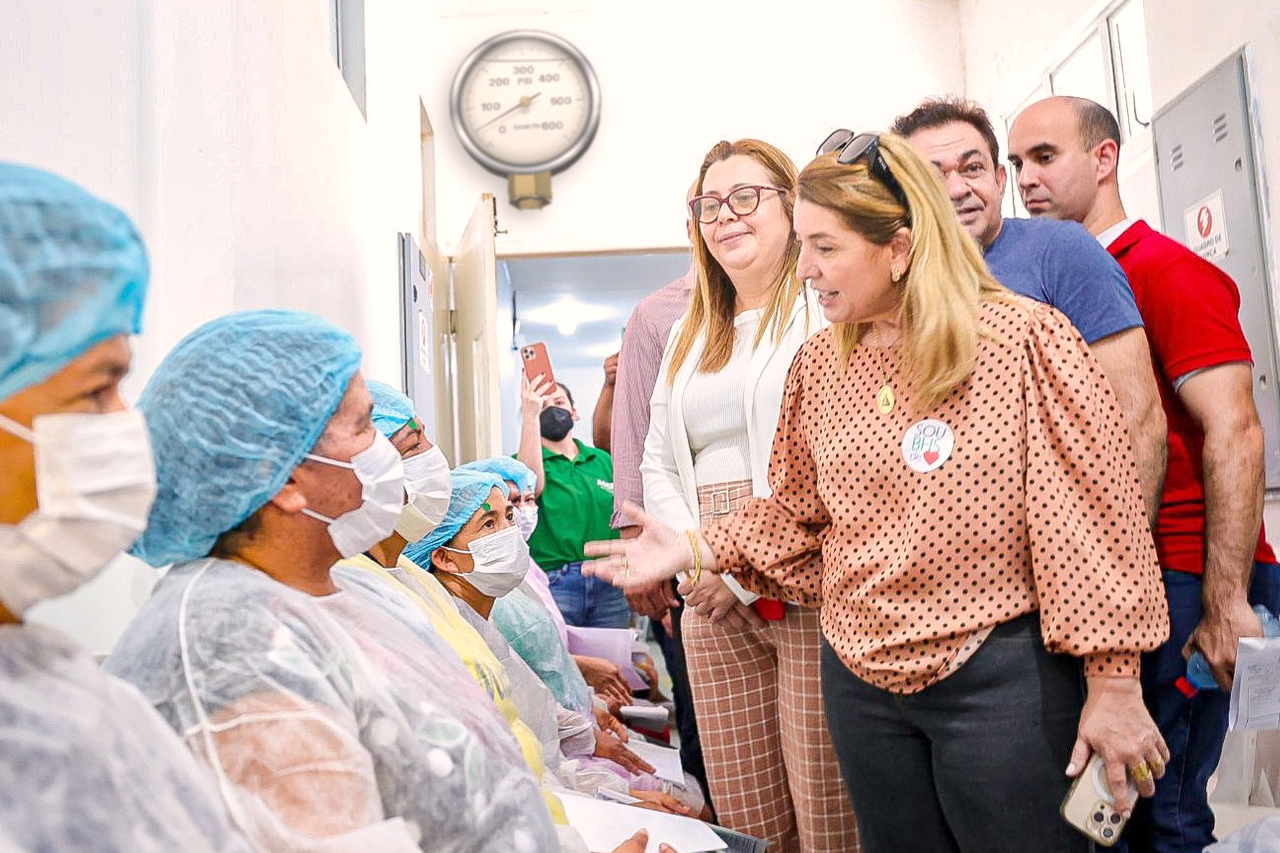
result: 40 psi
